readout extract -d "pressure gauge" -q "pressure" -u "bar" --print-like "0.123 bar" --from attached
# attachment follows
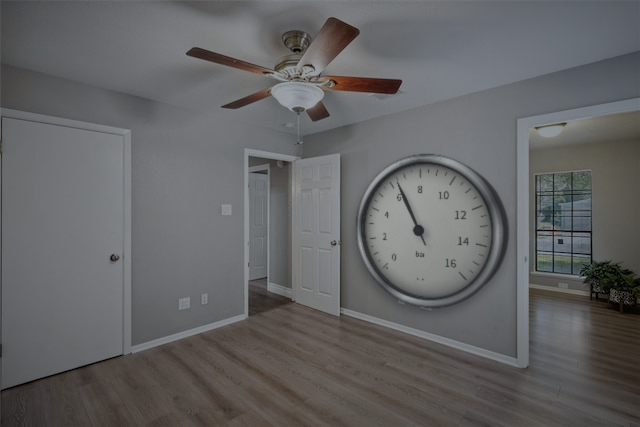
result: 6.5 bar
